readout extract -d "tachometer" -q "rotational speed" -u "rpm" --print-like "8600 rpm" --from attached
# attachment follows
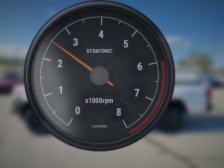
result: 2500 rpm
